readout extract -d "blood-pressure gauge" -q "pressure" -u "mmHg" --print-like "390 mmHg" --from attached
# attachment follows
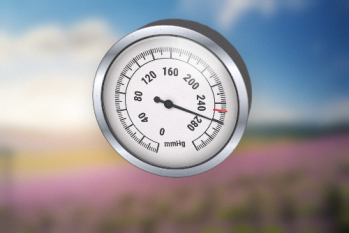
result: 260 mmHg
